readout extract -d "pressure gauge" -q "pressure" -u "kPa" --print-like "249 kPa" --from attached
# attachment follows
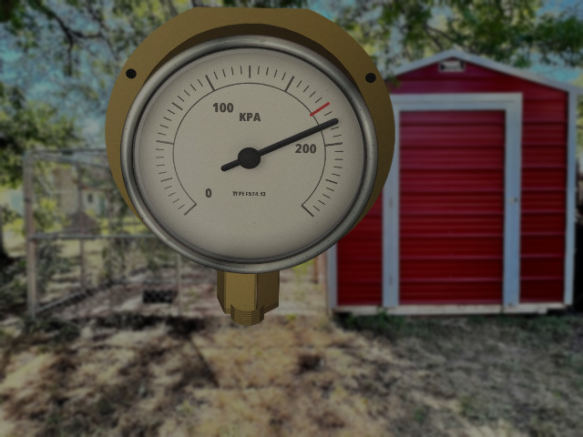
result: 185 kPa
